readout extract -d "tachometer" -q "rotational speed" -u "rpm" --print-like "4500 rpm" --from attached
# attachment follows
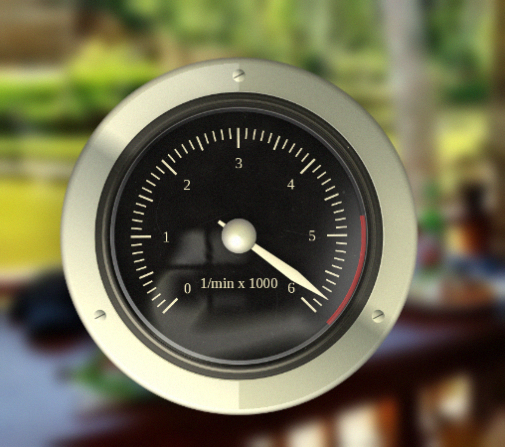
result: 5800 rpm
